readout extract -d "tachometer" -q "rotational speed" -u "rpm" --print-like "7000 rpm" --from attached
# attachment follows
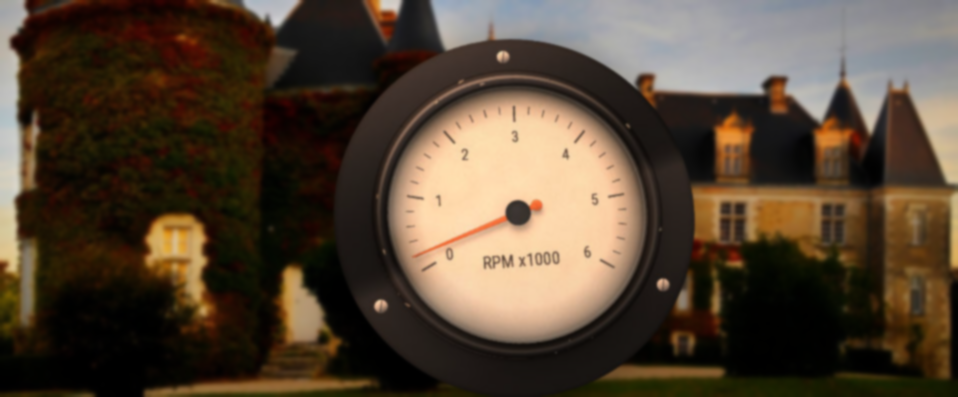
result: 200 rpm
